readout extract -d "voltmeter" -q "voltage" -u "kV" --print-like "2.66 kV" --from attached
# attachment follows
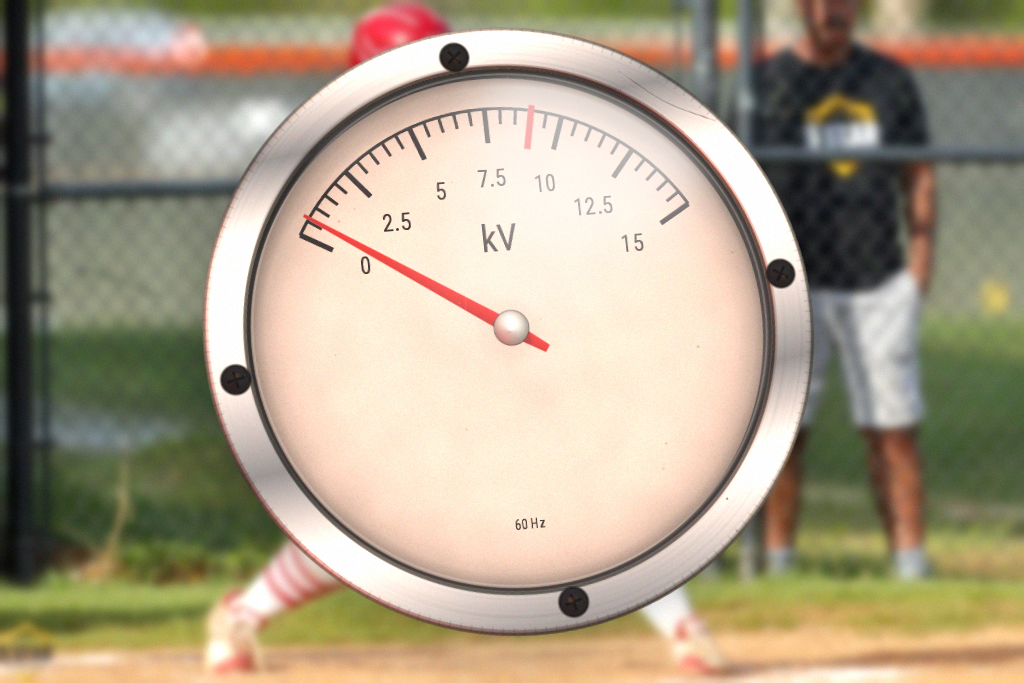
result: 0.5 kV
